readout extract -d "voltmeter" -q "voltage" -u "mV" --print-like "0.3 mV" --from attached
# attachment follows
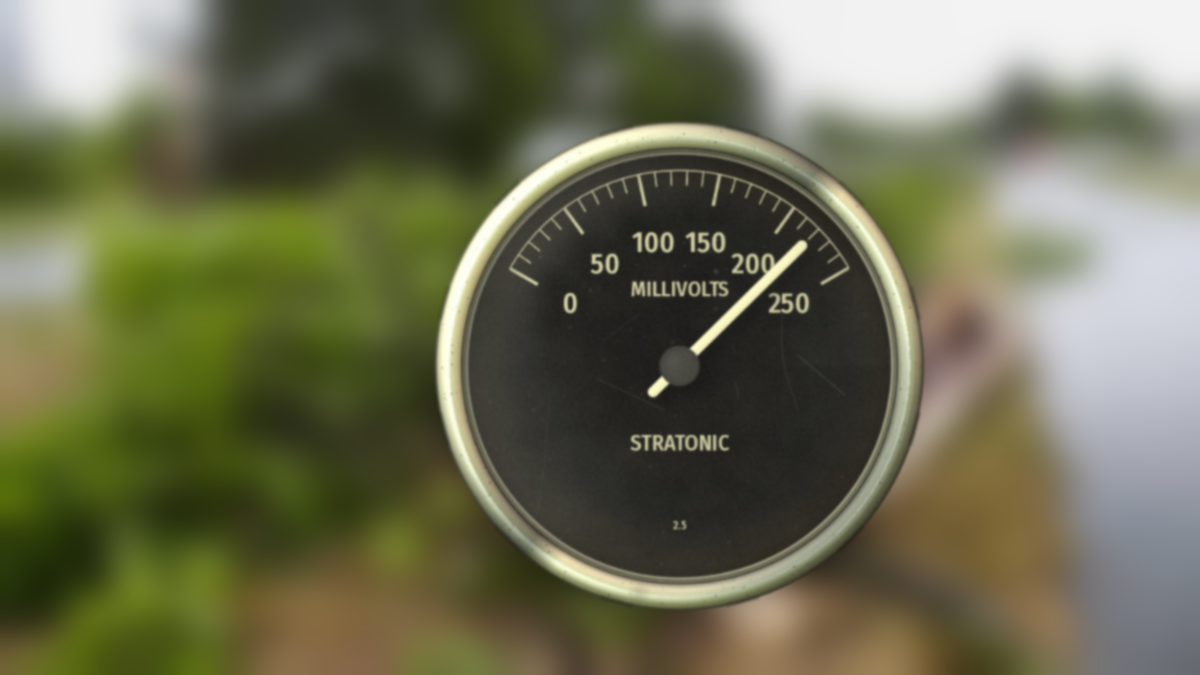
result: 220 mV
